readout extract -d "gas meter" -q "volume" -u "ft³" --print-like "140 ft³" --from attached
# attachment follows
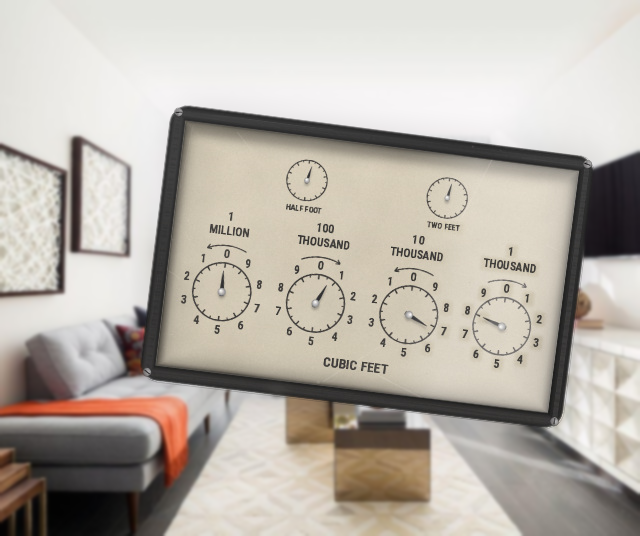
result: 6800 ft³
